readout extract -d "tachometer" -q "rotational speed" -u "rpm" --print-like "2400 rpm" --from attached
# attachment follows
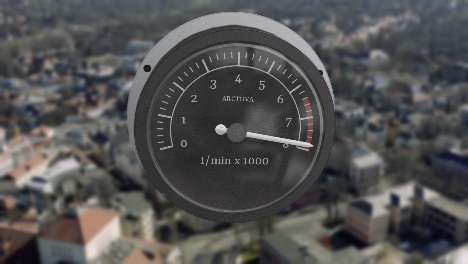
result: 7800 rpm
